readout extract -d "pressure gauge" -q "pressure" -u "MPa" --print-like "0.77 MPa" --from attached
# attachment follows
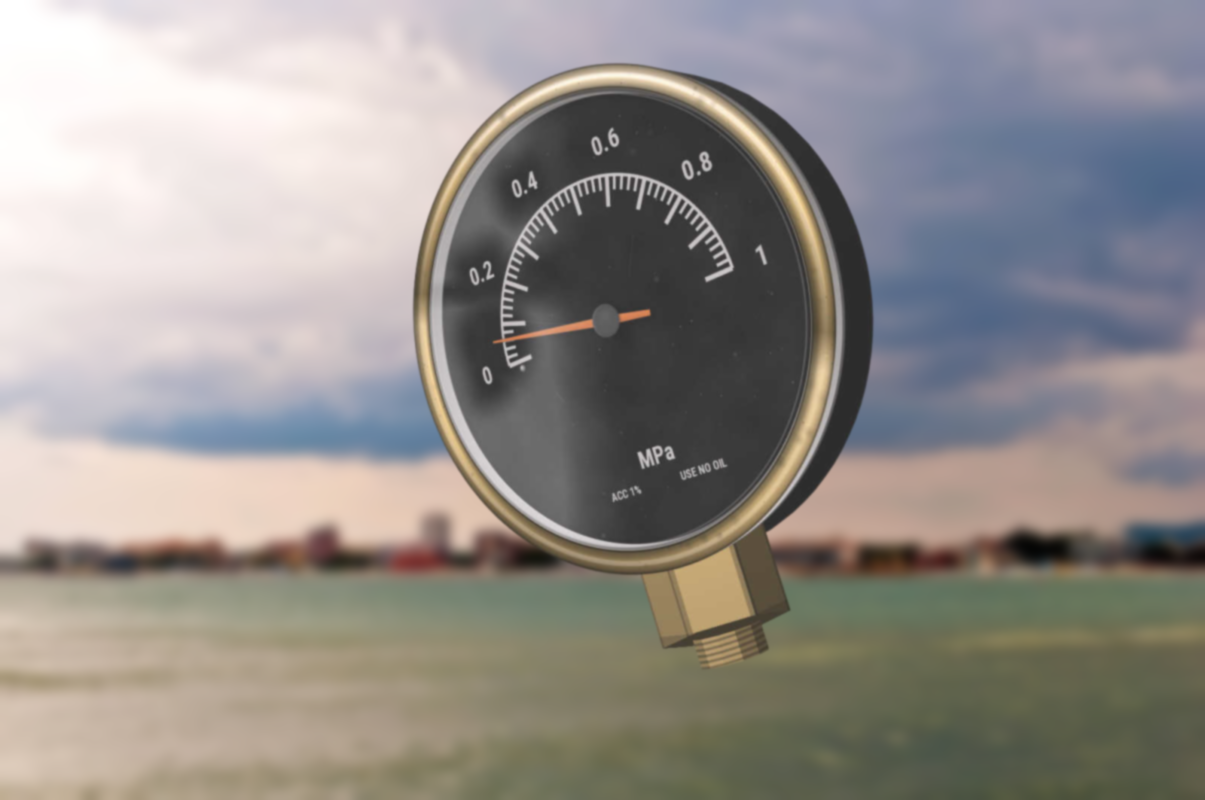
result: 0.06 MPa
